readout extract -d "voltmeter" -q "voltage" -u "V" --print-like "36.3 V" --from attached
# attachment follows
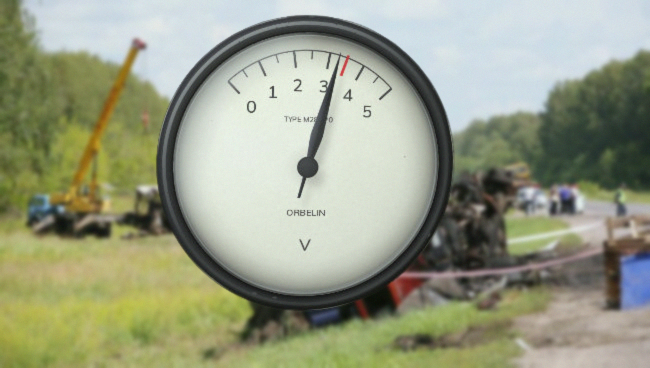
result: 3.25 V
